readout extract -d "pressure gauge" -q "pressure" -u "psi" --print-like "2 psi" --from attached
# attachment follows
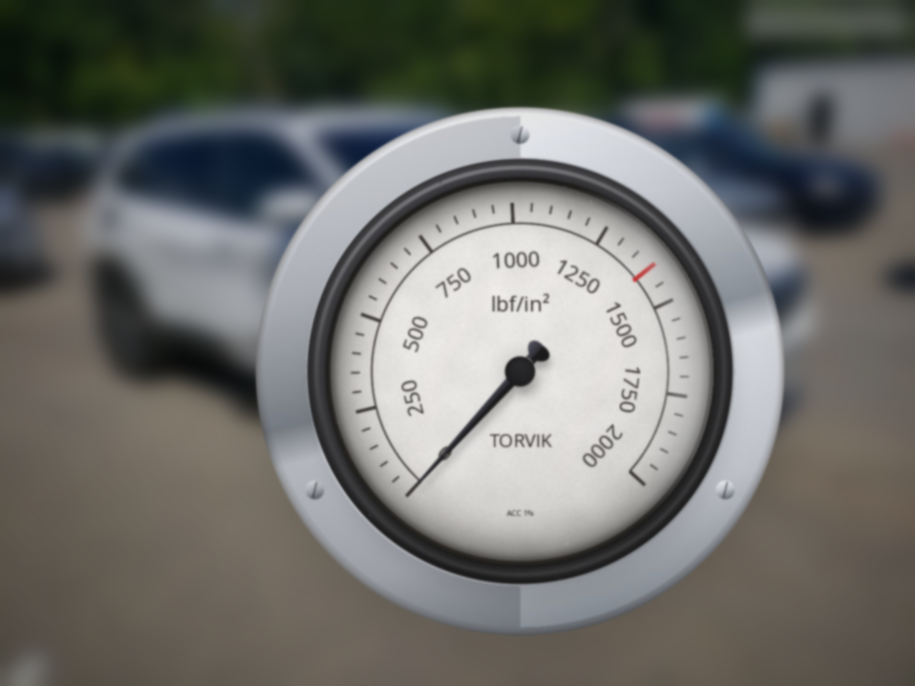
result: 0 psi
